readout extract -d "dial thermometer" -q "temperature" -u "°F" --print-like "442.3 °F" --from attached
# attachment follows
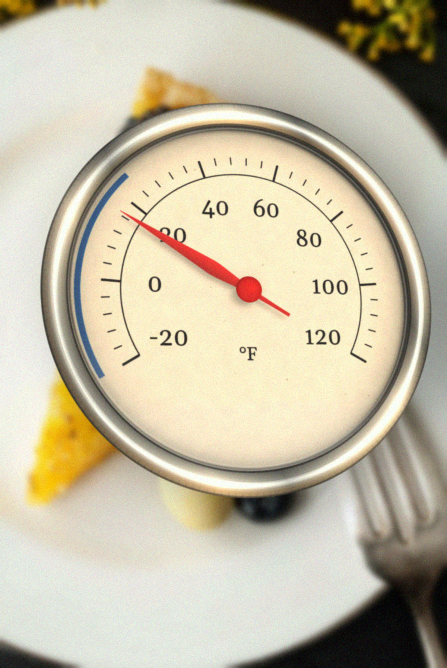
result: 16 °F
